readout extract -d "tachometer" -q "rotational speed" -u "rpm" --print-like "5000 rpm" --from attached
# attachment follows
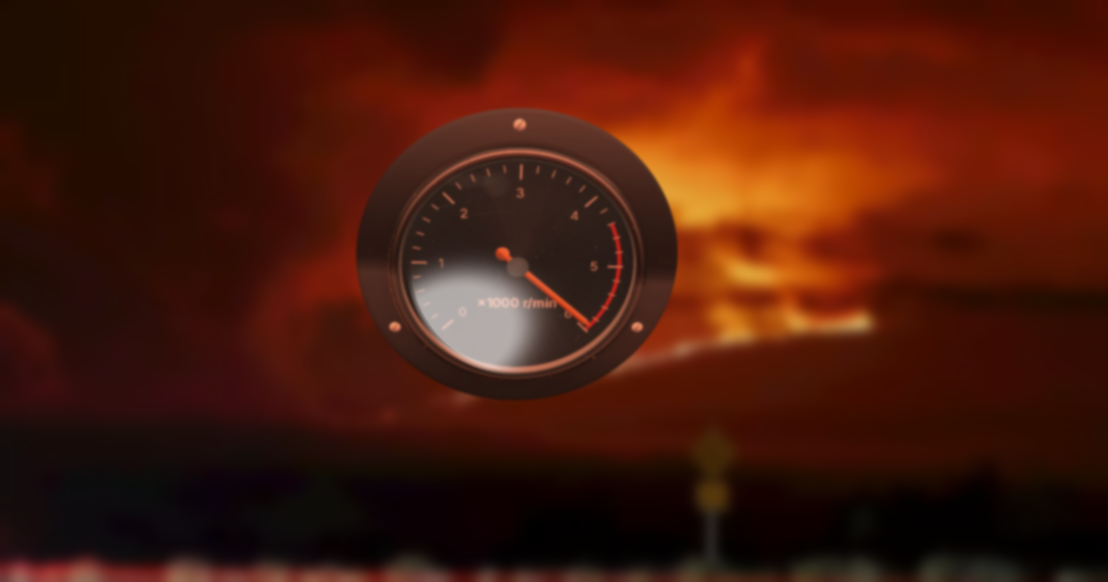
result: 5900 rpm
